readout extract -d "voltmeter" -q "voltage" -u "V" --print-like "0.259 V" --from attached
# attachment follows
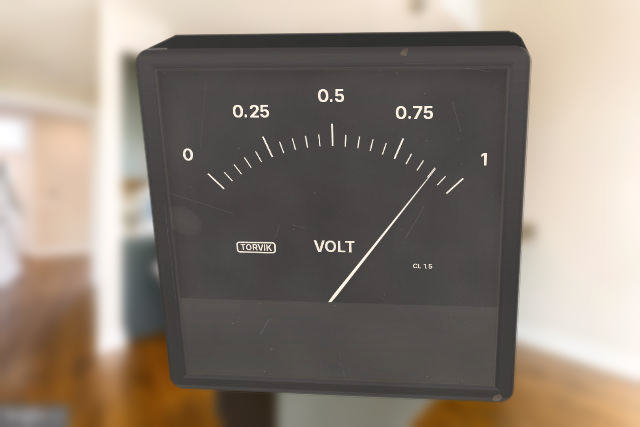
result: 0.9 V
